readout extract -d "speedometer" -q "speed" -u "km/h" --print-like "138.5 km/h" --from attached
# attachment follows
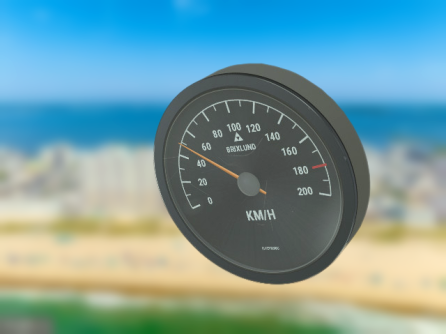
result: 50 km/h
